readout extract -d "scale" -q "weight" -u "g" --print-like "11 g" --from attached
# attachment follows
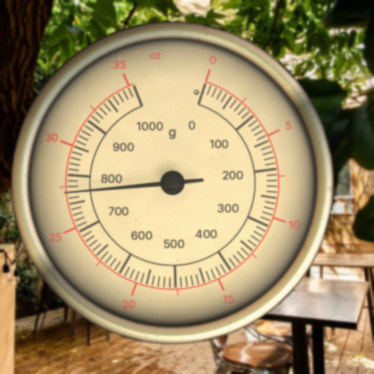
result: 770 g
